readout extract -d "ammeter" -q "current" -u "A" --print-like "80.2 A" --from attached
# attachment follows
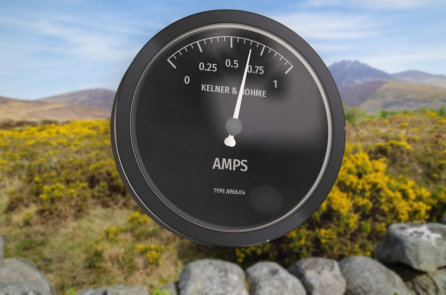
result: 0.65 A
